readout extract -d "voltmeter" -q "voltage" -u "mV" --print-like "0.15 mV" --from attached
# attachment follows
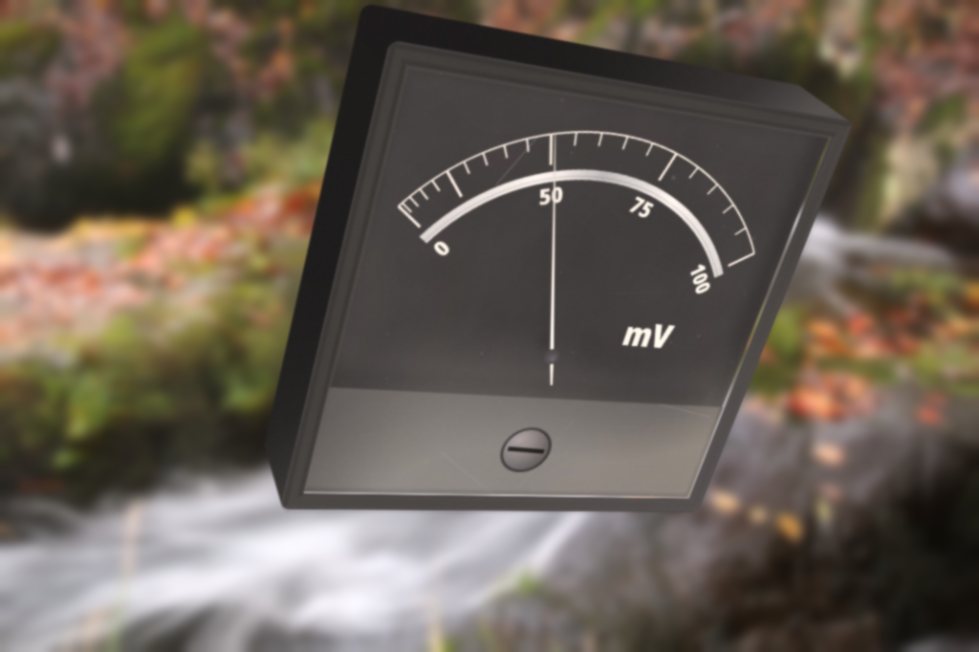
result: 50 mV
